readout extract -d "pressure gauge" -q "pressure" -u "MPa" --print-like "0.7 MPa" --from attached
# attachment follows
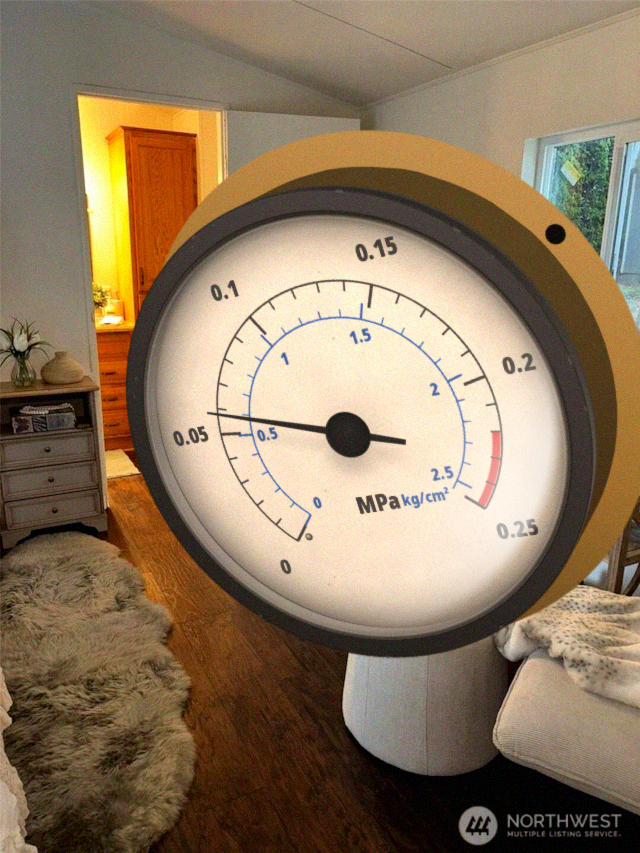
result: 0.06 MPa
